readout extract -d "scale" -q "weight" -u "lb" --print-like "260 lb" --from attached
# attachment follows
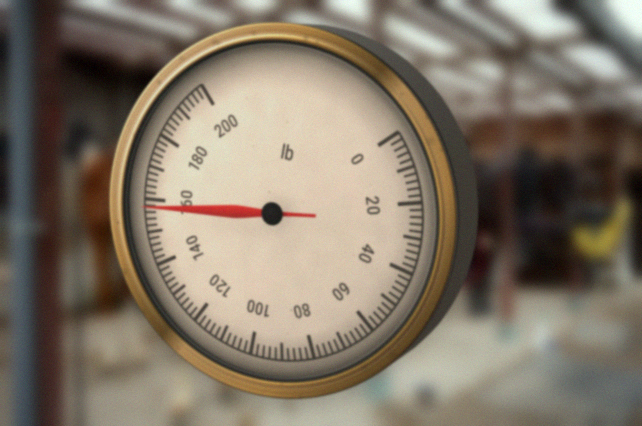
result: 158 lb
